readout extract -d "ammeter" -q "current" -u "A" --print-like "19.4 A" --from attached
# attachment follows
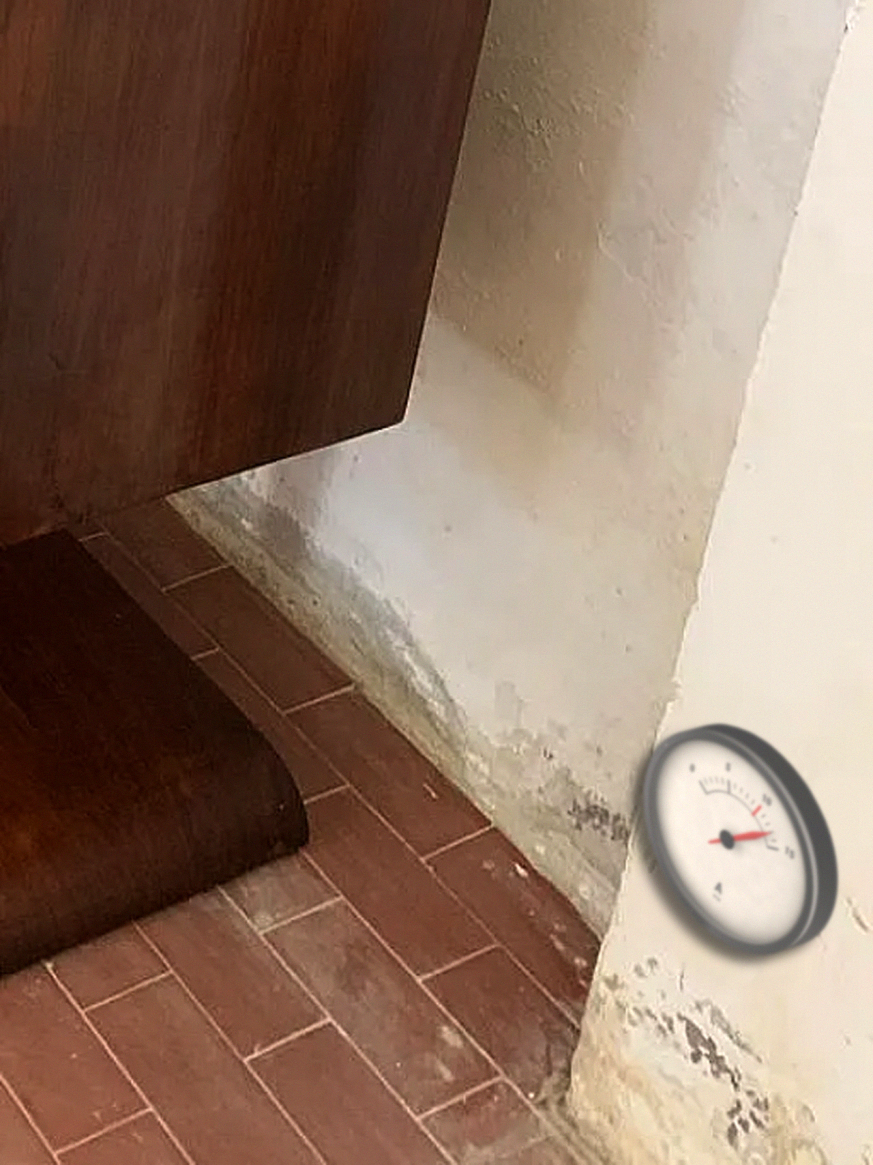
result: 13 A
